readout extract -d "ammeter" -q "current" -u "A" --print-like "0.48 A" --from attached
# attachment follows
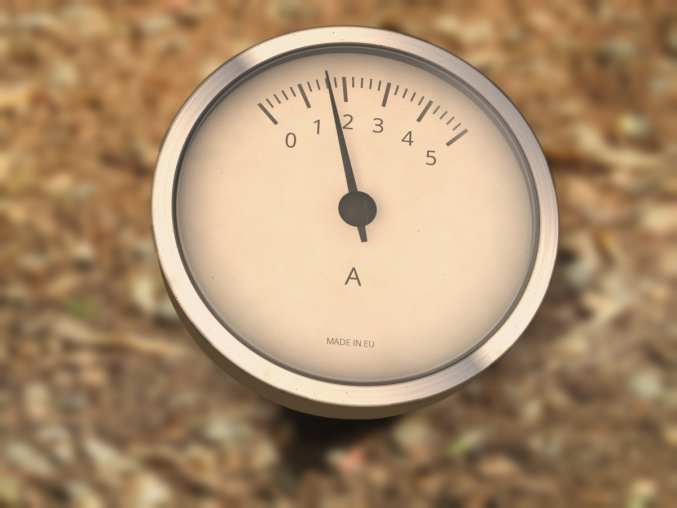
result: 1.6 A
